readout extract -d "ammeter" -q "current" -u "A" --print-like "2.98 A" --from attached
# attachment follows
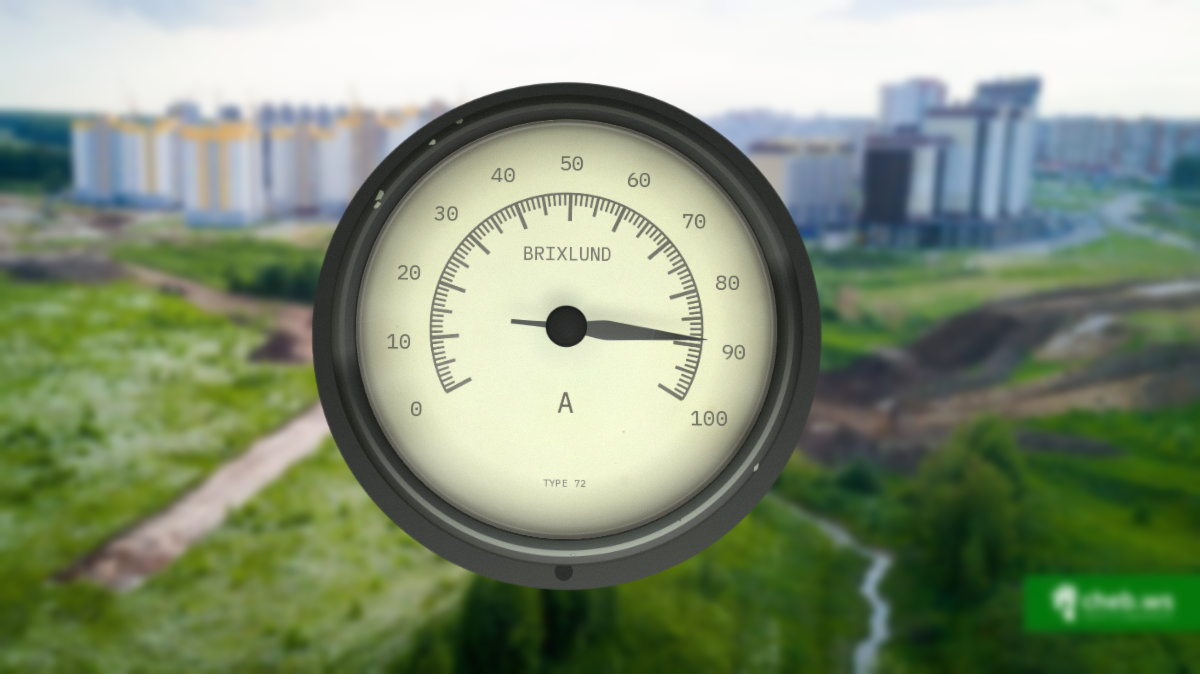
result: 89 A
